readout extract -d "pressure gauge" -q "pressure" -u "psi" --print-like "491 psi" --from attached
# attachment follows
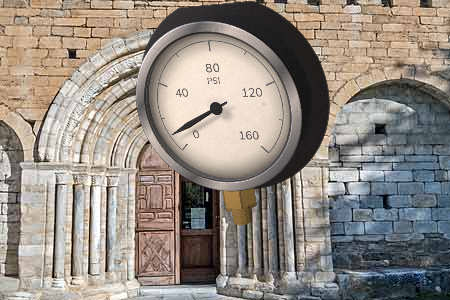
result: 10 psi
